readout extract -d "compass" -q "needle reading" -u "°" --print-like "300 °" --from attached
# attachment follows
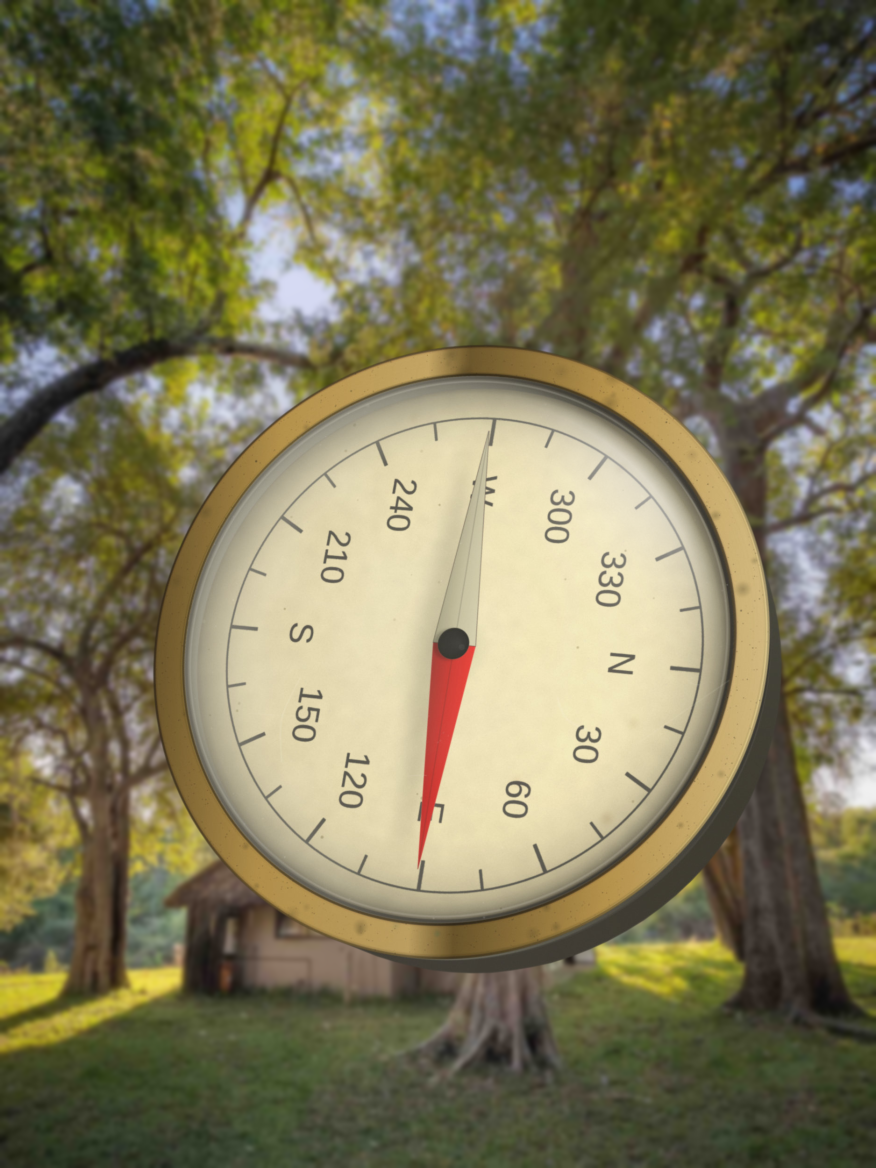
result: 90 °
